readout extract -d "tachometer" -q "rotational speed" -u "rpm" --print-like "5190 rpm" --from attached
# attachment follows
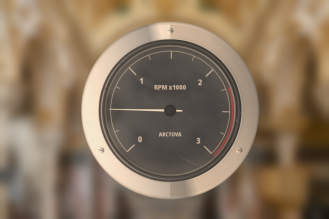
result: 500 rpm
